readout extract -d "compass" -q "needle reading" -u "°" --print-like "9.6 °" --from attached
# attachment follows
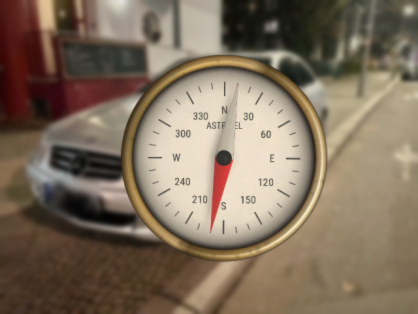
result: 190 °
